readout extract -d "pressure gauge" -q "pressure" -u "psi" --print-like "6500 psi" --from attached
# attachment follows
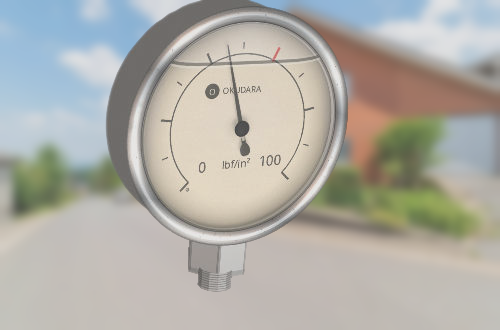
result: 45 psi
